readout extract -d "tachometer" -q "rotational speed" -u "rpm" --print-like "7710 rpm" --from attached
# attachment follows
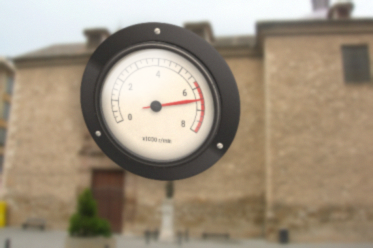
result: 6500 rpm
